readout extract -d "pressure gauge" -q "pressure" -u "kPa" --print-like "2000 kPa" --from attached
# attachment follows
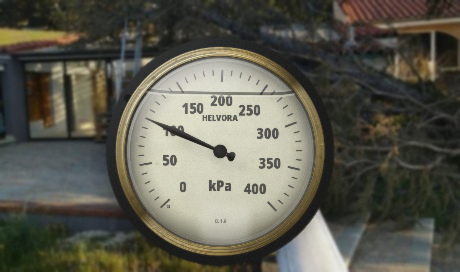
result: 100 kPa
